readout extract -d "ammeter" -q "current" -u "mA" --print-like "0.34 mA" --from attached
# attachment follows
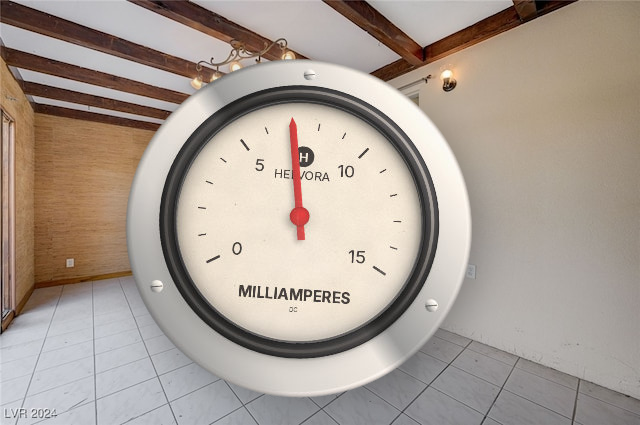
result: 7 mA
